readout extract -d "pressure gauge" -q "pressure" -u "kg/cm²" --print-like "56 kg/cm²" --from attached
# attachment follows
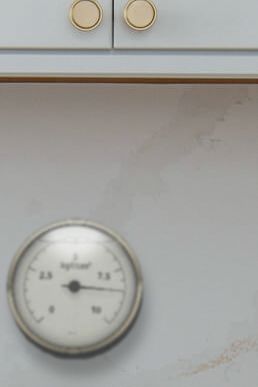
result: 8.5 kg/cm²
